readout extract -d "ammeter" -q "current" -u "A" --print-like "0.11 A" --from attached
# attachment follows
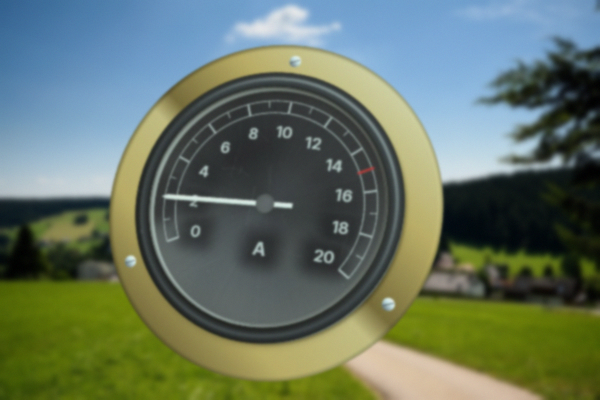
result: 2 A
